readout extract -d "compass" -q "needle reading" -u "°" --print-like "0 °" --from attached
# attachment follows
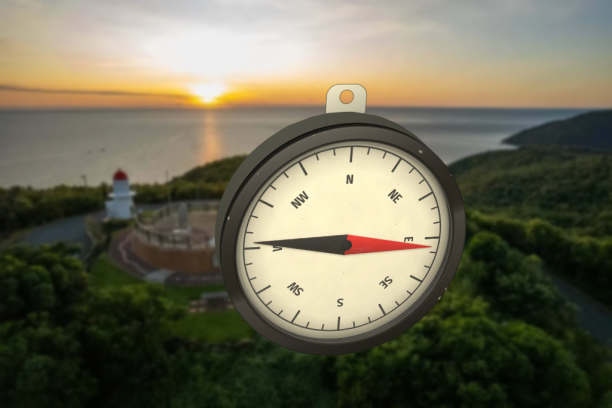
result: 95 °
